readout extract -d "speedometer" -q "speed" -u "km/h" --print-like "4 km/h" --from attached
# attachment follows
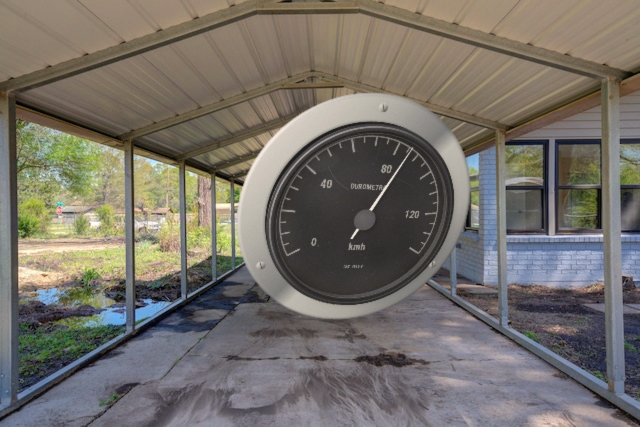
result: 85 km/h
